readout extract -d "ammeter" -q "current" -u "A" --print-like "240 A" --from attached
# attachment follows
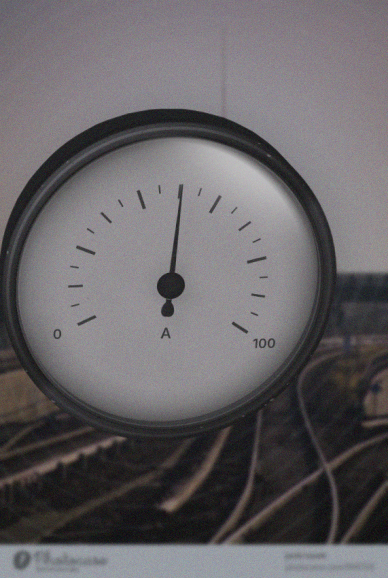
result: 50 A
